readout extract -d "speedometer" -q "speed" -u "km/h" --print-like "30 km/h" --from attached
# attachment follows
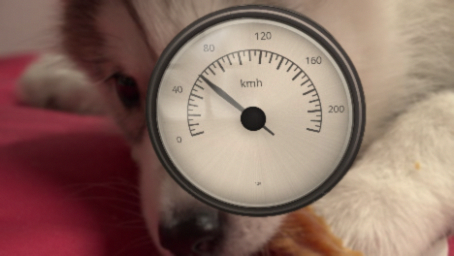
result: 60 km/h
